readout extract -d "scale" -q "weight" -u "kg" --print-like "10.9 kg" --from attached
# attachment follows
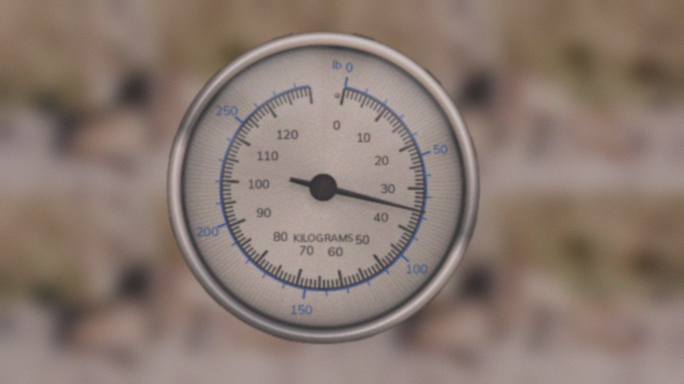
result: 35 kg
